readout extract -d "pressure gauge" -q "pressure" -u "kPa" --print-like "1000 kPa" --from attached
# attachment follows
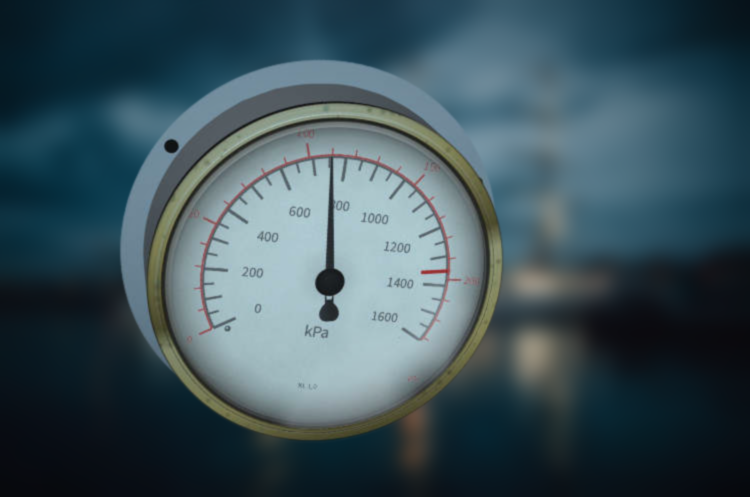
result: 750 kPa
